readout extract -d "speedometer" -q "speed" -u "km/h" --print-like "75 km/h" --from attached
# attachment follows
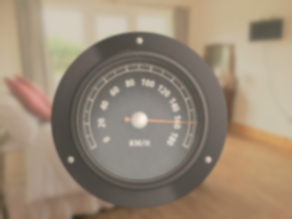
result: 160 km/h
